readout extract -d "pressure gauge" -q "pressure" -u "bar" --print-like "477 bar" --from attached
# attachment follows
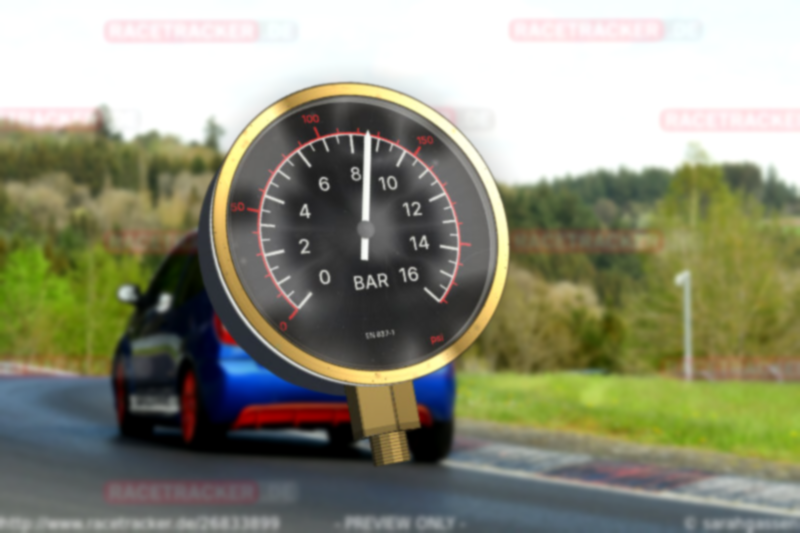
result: 8.5 bar
